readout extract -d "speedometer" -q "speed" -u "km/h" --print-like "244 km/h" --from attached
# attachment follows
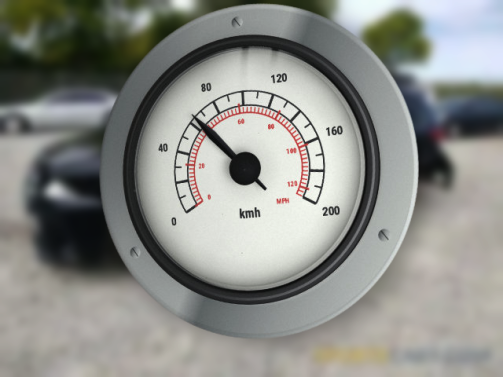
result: 65 km/h
